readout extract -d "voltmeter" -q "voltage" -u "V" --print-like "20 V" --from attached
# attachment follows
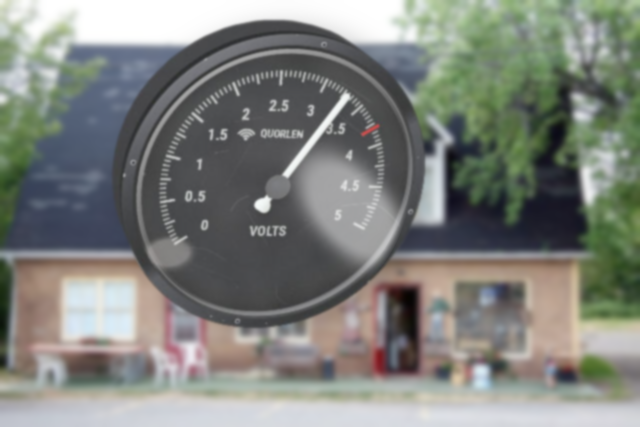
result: 3.25 V
